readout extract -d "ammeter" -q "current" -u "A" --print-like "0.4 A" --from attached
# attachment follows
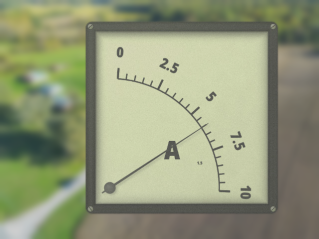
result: 6 A
